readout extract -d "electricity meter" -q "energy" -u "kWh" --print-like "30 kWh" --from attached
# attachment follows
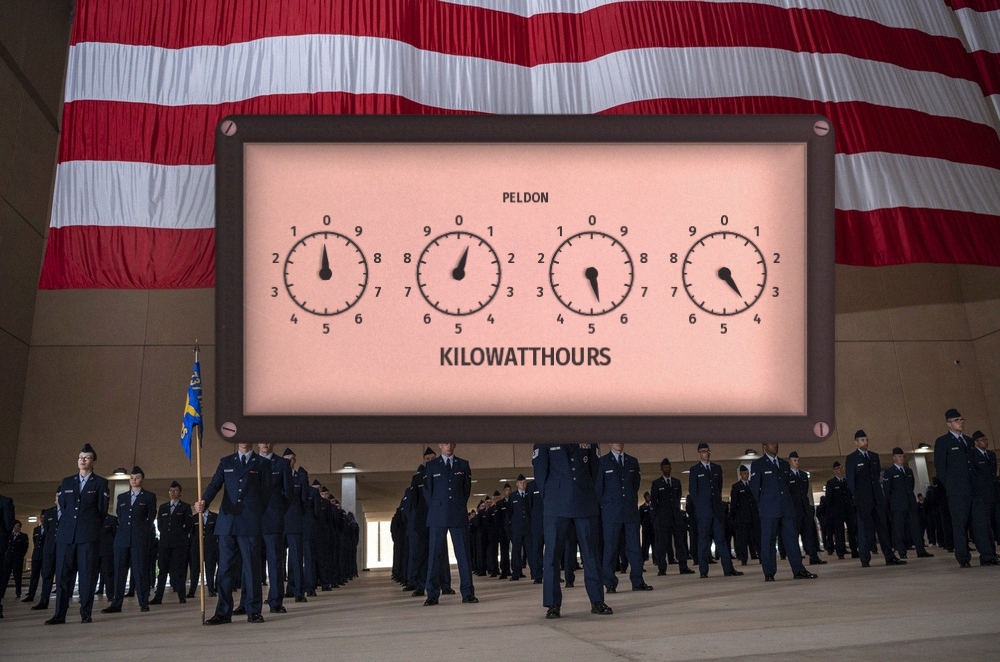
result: 54 kWh
